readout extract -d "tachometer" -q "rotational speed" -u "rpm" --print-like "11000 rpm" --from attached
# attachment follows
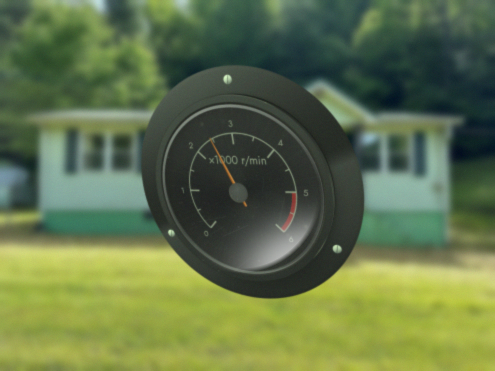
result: 2500 rpm
